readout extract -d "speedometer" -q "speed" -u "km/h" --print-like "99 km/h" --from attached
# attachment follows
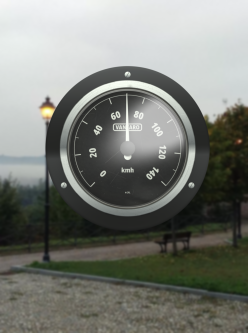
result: 70 km/h
